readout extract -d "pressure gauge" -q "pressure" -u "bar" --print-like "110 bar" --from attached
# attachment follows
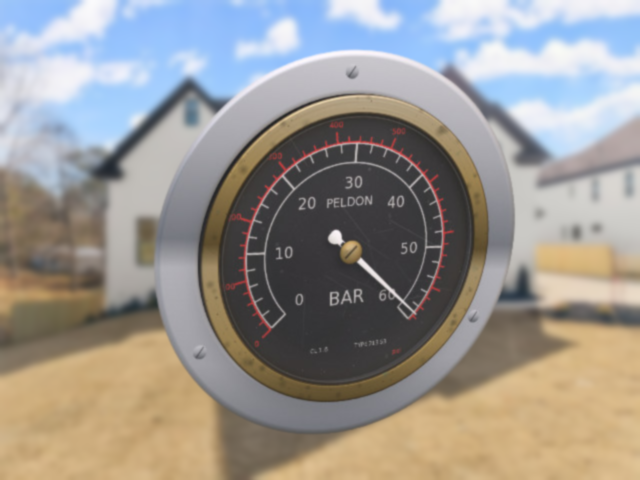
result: 59 bar
